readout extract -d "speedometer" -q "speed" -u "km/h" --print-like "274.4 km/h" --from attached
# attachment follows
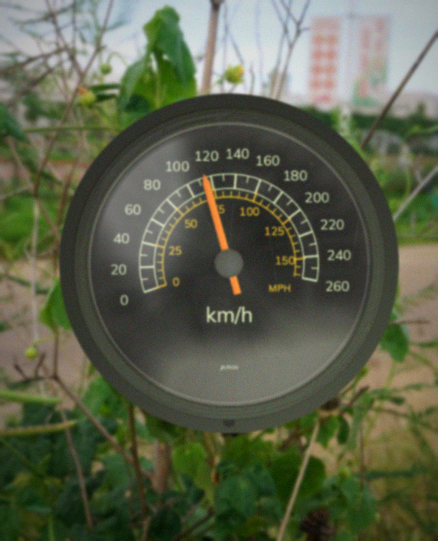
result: 115 km/h
